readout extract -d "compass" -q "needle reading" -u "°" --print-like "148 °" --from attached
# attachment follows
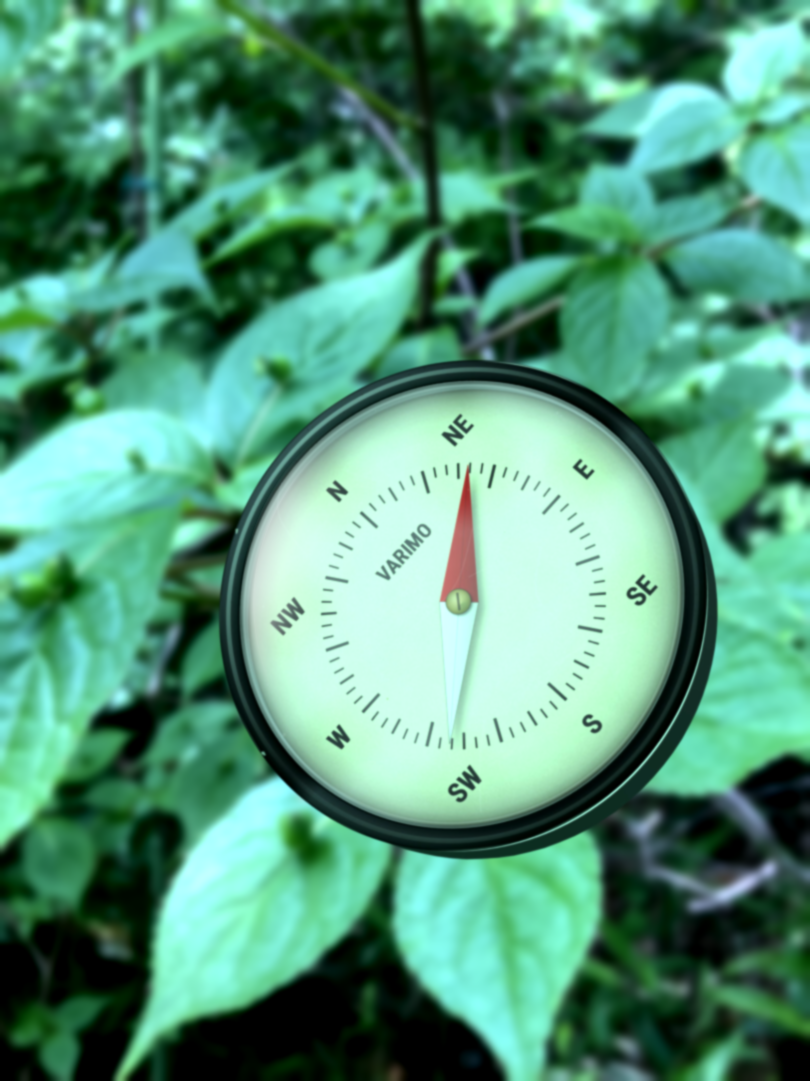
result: 50 °
